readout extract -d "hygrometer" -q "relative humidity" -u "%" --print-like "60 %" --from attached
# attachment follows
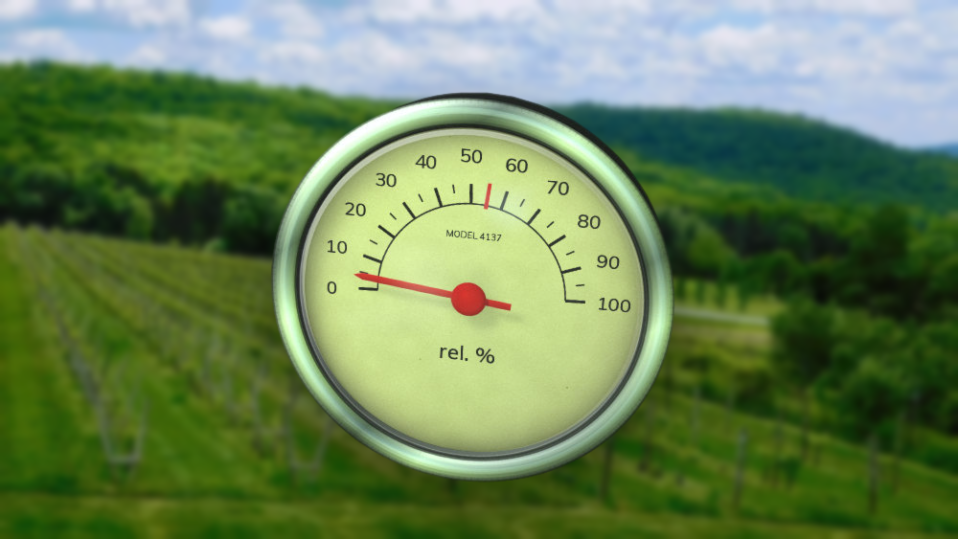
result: 5 %
